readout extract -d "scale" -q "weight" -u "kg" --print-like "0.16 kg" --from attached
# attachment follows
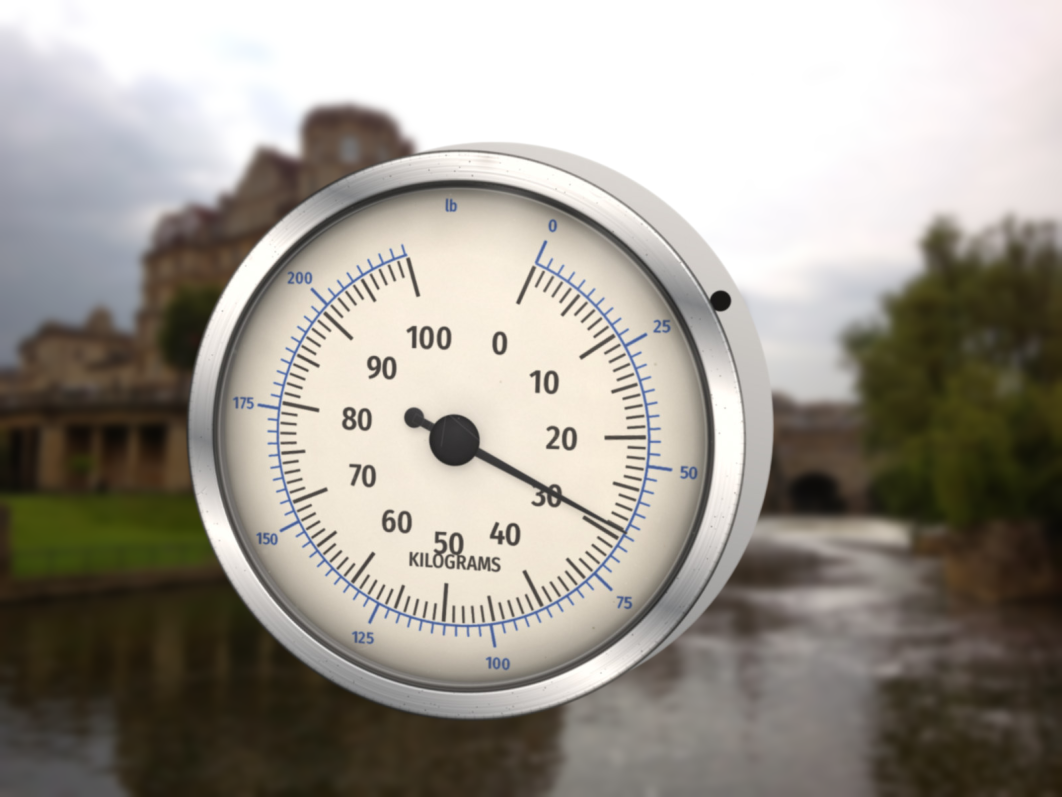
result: 29 kg
